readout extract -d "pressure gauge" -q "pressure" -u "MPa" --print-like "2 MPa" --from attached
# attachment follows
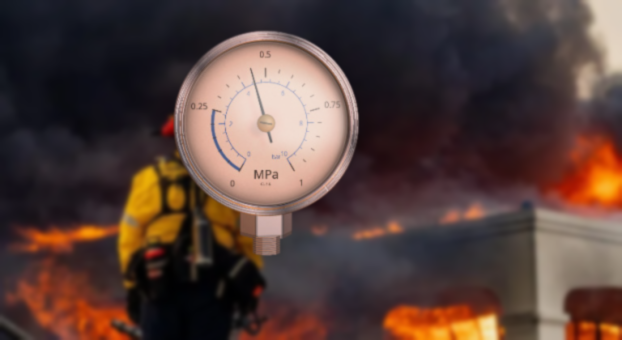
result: 0.45 MPa
